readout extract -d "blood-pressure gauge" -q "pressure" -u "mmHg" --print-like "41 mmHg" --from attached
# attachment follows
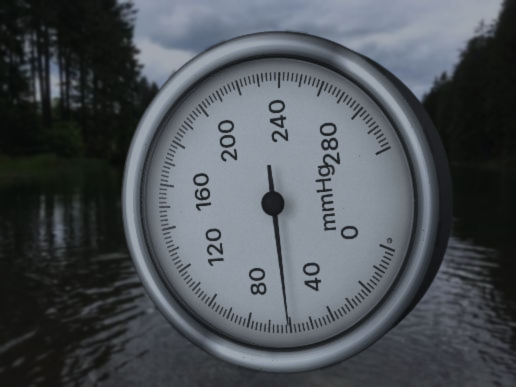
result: 60 mmHg
